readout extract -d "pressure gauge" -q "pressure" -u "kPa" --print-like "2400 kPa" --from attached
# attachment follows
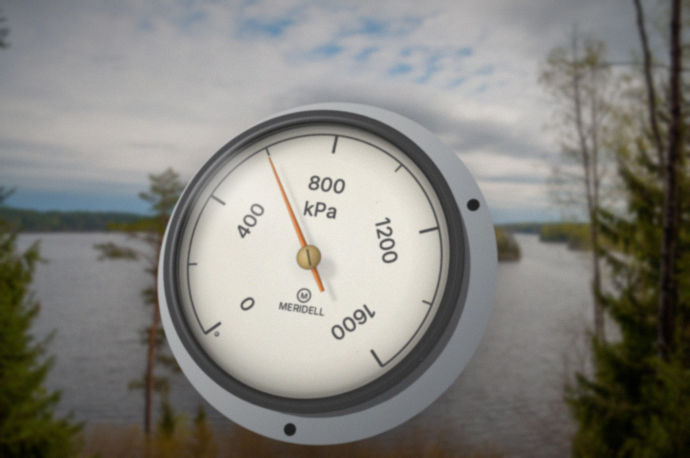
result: 600 kPa
